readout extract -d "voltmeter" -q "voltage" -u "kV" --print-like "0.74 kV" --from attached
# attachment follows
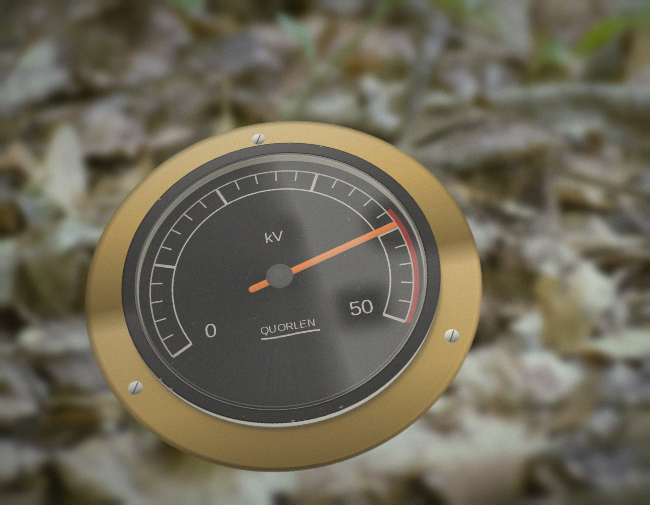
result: 40 kV
